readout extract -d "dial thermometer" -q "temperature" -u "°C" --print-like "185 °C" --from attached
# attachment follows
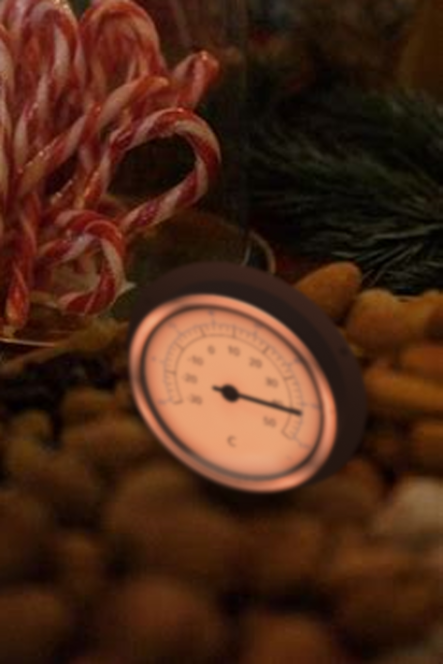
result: 40 °C
